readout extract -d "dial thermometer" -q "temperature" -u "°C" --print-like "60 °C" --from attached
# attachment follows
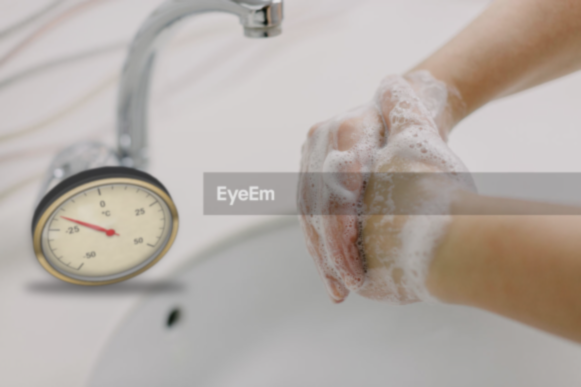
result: -17.5 °C
